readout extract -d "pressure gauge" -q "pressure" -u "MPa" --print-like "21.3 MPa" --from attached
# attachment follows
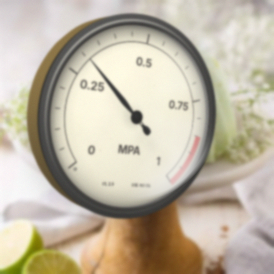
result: 0.3 MPa
